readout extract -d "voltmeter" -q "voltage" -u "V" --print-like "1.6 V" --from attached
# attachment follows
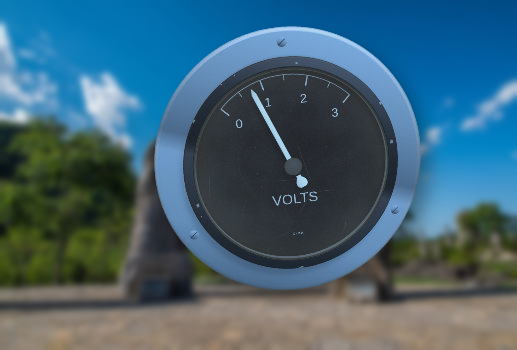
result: 0.75 V
